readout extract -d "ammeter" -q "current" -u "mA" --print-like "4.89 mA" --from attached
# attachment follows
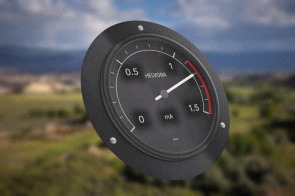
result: 1.2 mA
